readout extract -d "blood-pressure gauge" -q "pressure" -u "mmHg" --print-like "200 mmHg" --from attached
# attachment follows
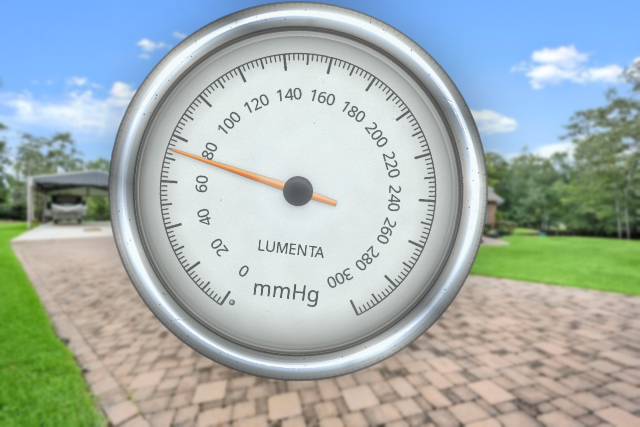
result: 74 mmHg
